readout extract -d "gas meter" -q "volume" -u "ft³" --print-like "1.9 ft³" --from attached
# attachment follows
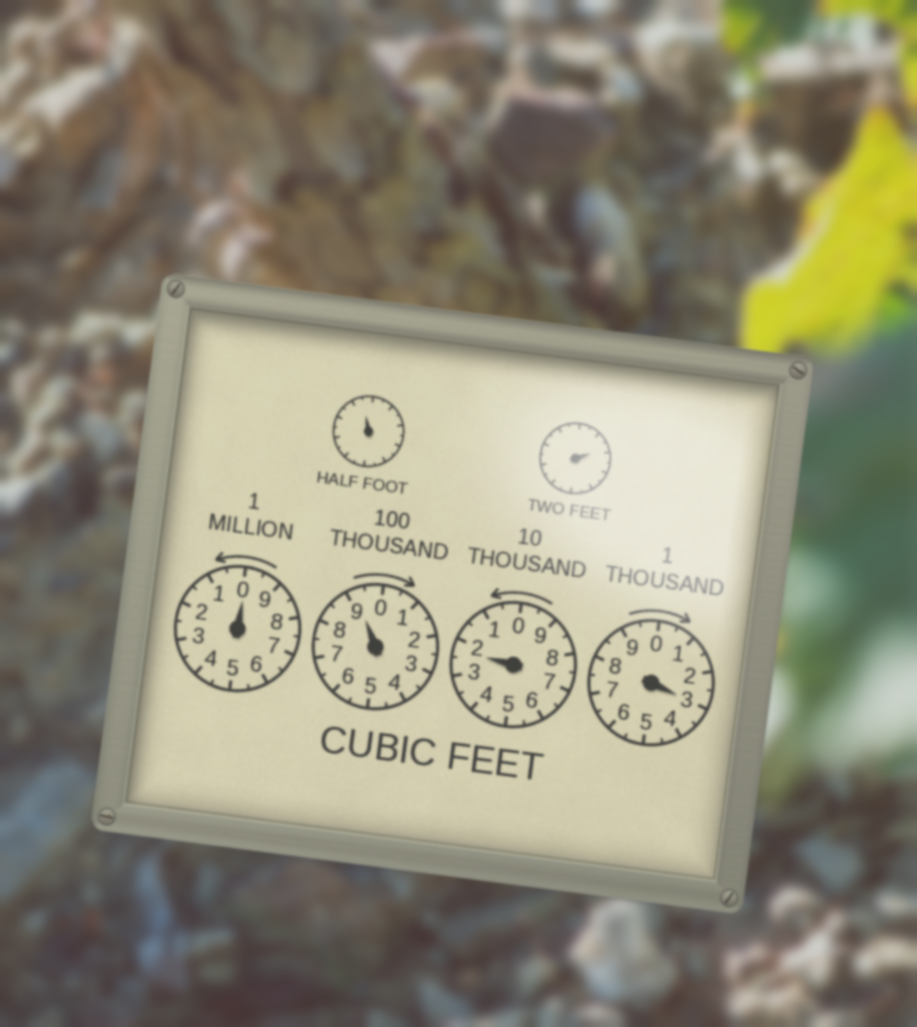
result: 992300 ft³
